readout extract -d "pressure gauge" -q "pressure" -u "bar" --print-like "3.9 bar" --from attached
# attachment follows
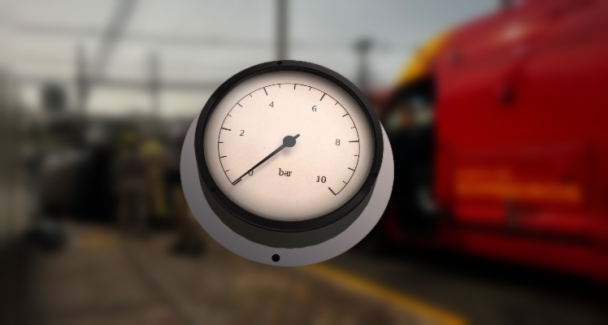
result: 0 bar
